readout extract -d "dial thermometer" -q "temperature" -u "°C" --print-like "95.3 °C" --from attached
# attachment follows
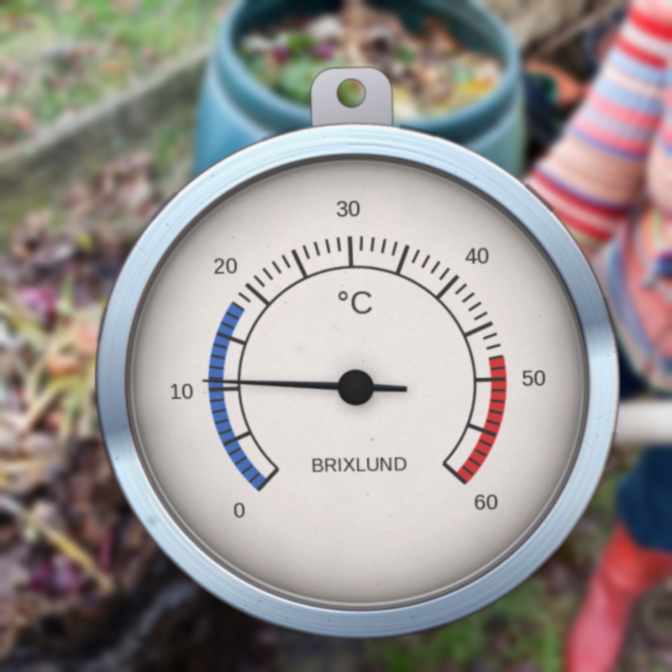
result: 11 °C
